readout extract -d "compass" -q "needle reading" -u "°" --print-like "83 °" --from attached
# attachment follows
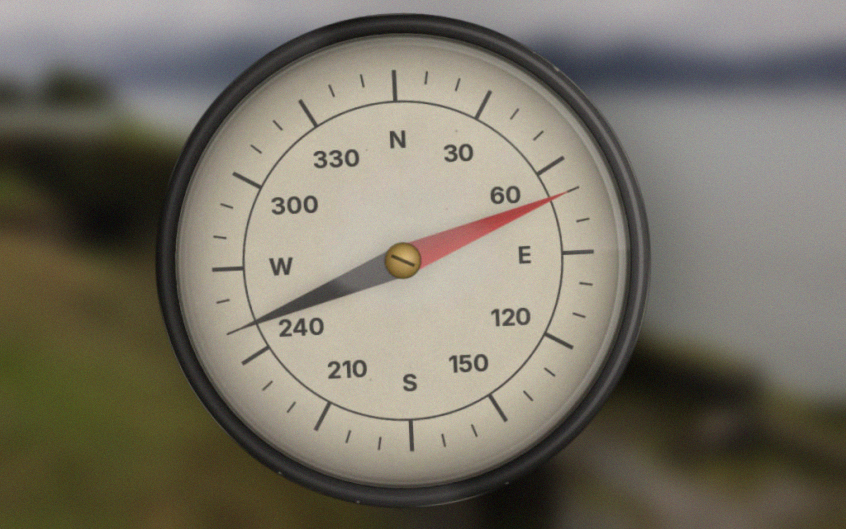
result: 70 °
